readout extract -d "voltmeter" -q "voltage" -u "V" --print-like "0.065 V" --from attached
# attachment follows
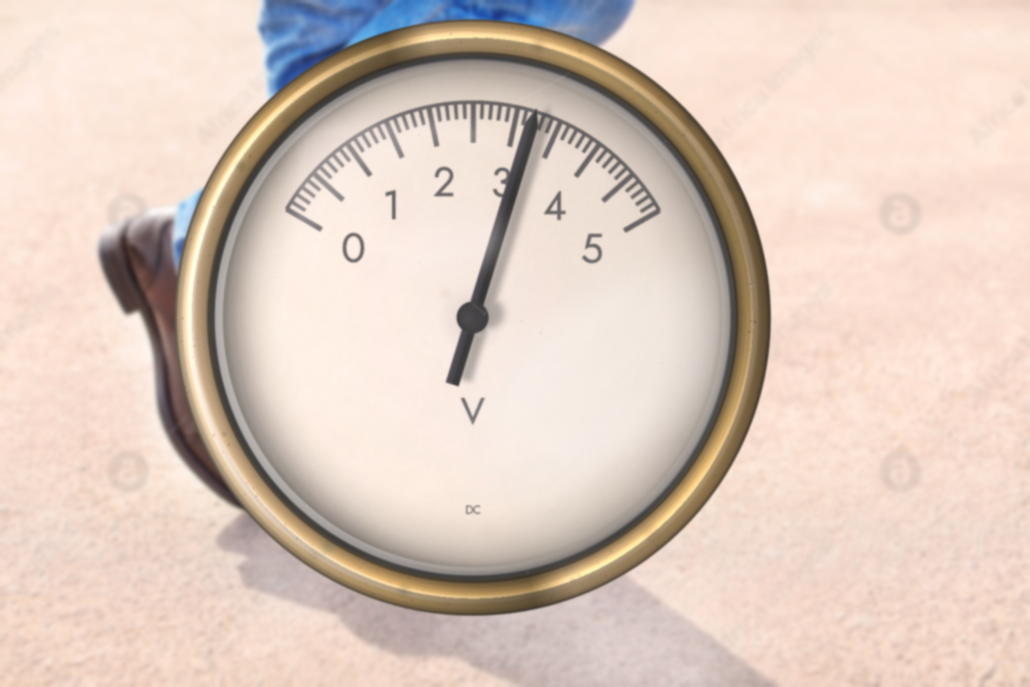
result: 3.2 V
